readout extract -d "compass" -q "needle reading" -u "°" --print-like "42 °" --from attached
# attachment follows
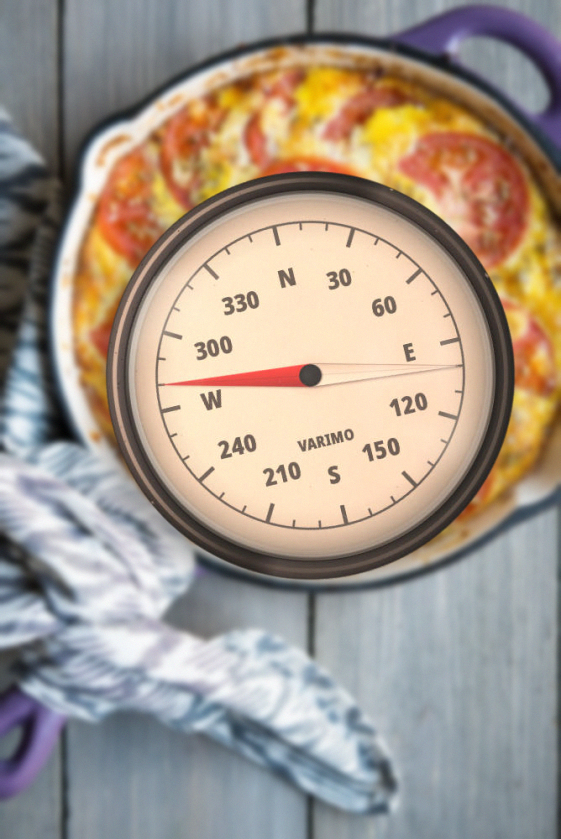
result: 280 °
